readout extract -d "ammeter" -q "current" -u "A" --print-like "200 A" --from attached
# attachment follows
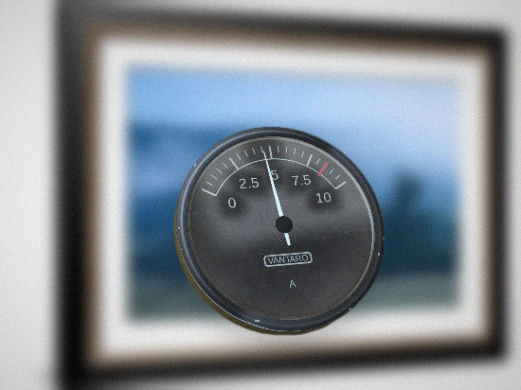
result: 4.5 A
